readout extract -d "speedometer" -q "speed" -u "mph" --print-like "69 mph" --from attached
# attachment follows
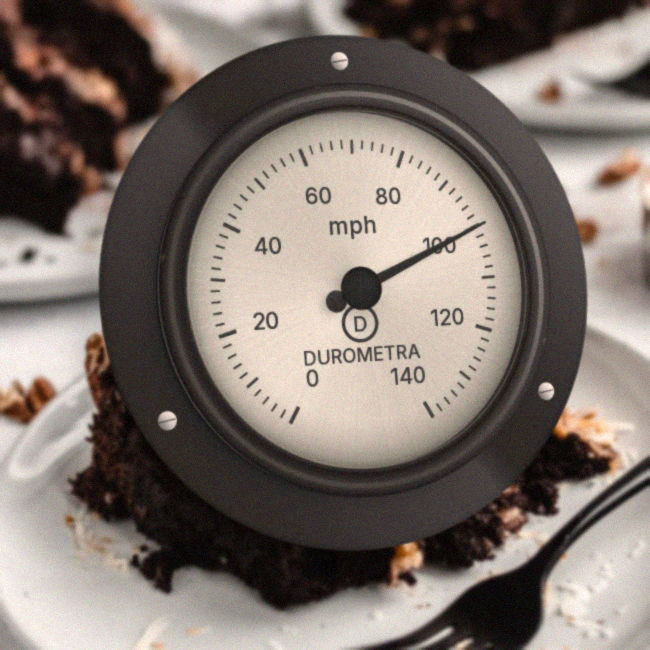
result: 100 mph
